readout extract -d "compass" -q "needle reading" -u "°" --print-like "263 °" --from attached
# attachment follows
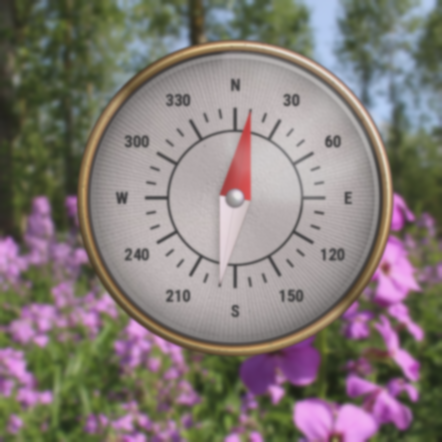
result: 10 °
